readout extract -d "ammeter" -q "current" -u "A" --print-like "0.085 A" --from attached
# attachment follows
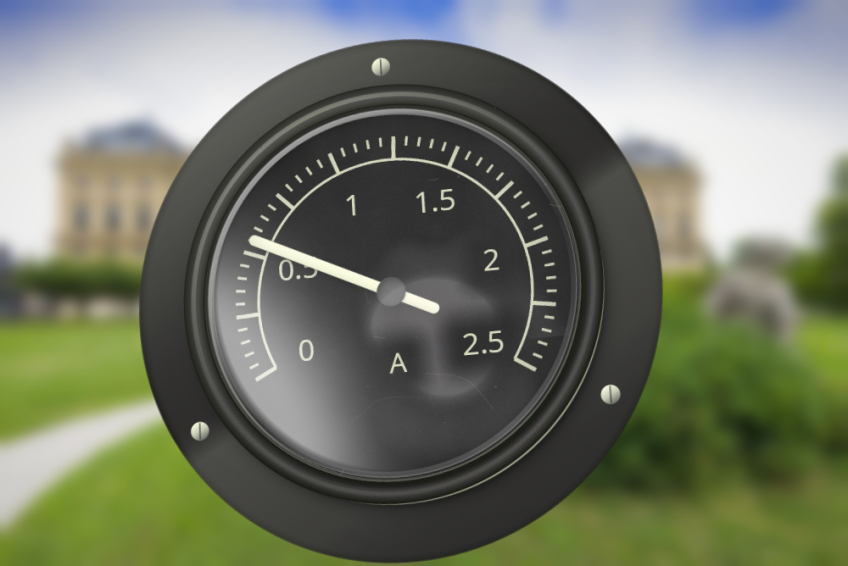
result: 0.55 A
